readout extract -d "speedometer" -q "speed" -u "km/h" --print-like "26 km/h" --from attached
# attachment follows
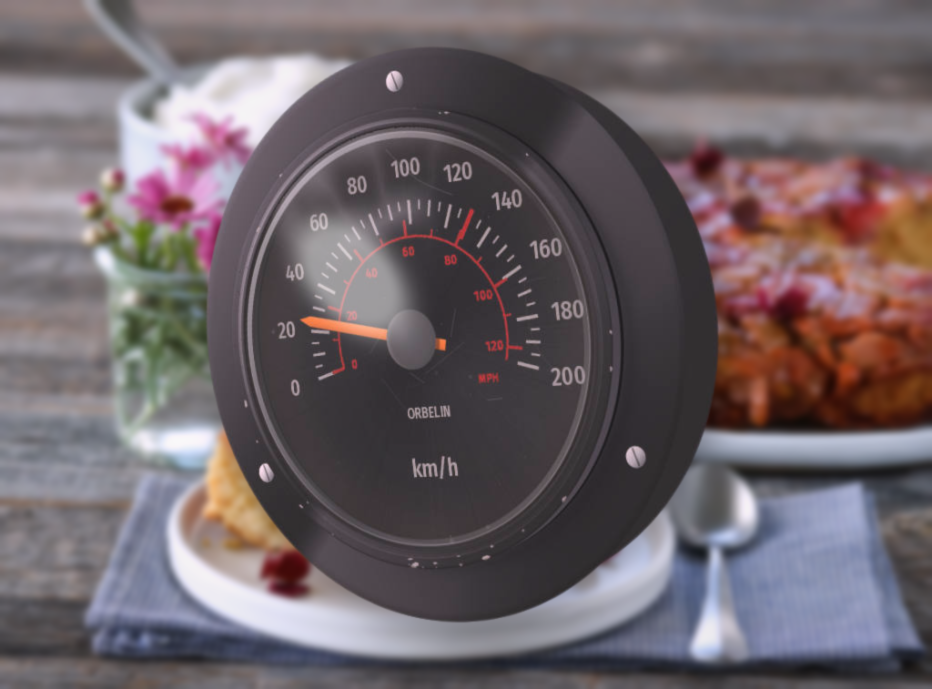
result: 25 km/h
